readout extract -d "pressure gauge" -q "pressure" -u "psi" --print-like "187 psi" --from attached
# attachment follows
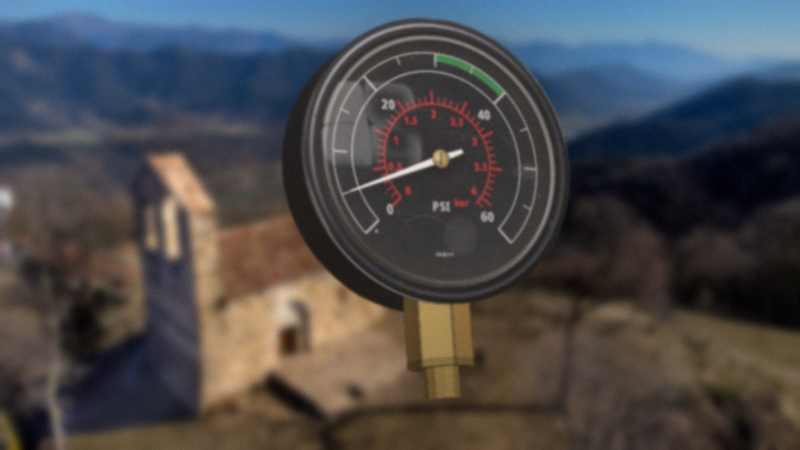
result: 5 psi
